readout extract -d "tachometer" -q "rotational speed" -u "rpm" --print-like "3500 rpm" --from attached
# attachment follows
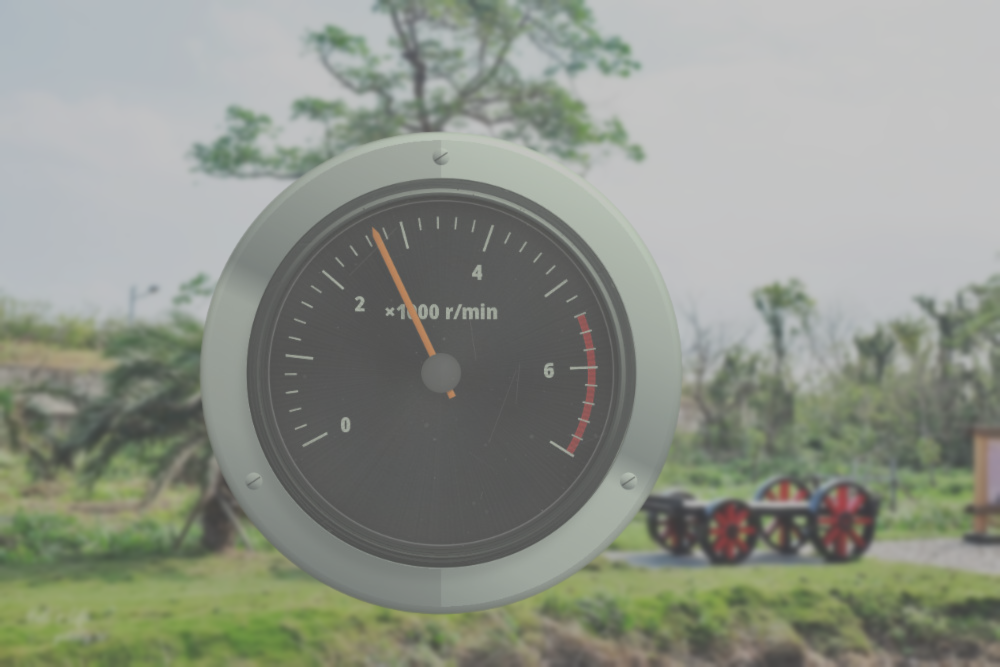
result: 2700 rpm
